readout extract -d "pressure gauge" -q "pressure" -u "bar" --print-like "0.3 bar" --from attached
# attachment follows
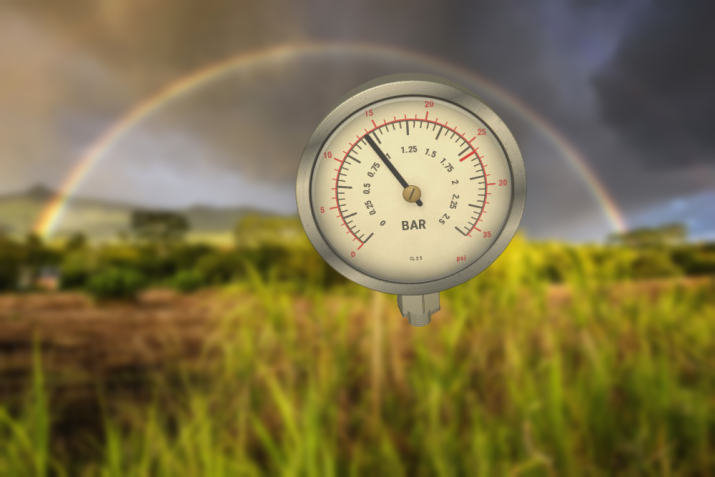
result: 0.95 bar
